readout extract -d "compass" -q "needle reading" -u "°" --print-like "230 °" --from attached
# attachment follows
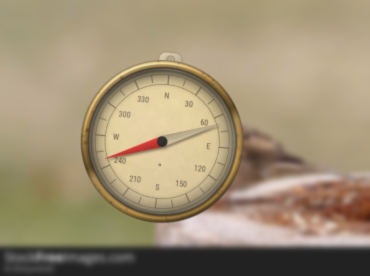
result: 247.5 °
